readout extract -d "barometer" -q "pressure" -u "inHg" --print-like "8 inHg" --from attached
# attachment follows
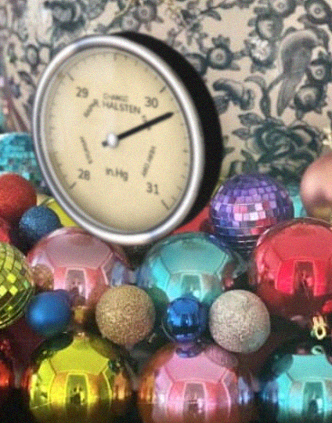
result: 30.2 inHg
